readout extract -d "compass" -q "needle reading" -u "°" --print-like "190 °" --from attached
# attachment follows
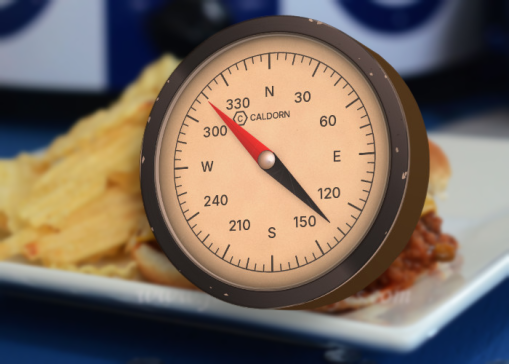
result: 315 °
